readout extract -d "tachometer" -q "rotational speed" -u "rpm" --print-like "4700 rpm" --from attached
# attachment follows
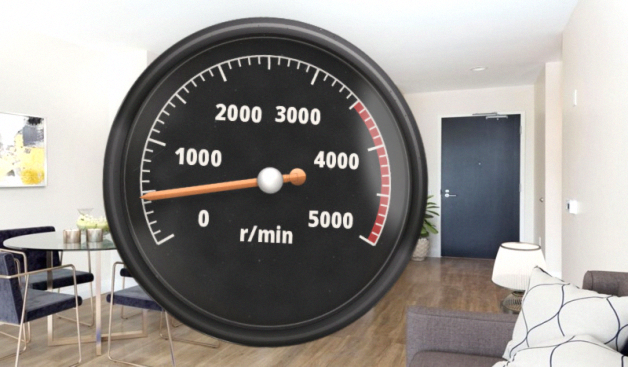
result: 450 rpm
